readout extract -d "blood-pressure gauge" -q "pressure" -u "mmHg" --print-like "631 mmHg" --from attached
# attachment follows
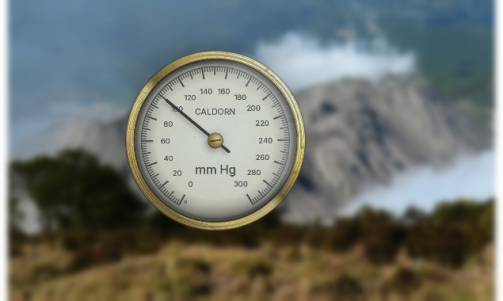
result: 100 mmHg
